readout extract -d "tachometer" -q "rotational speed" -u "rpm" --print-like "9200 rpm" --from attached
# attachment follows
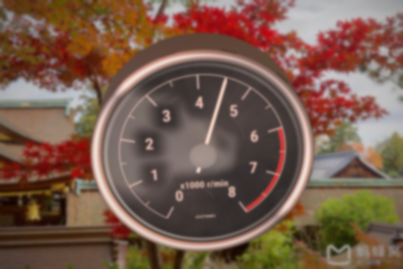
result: 4500 rpm
